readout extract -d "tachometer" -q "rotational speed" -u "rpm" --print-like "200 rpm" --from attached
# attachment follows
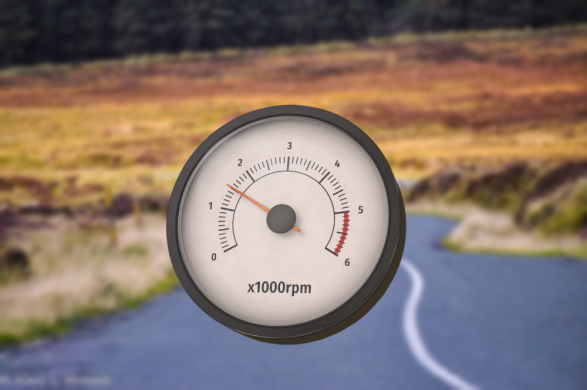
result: 1500 rpm
